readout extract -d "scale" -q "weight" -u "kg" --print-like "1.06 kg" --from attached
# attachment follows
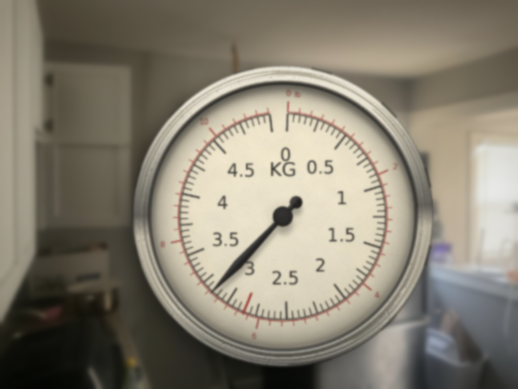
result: 3.15 kg
